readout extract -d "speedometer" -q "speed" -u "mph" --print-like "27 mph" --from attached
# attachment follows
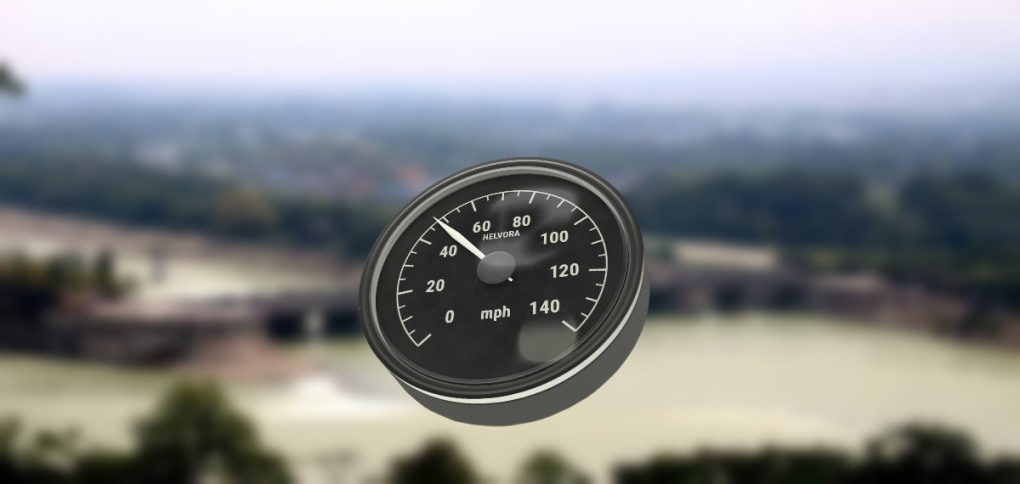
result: 47.5 mph
